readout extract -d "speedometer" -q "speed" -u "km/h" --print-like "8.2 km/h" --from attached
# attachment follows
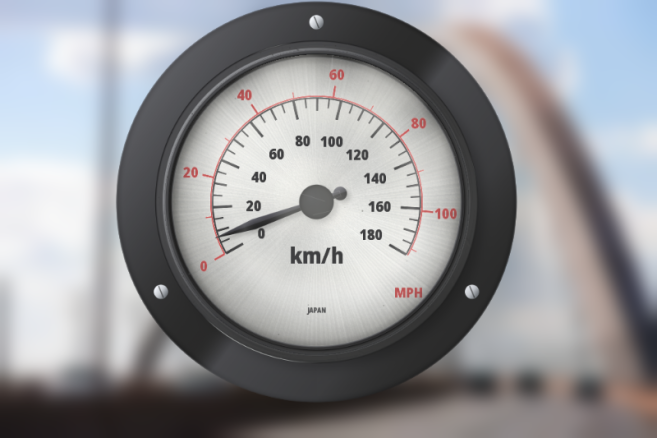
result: 7.5 km/h
